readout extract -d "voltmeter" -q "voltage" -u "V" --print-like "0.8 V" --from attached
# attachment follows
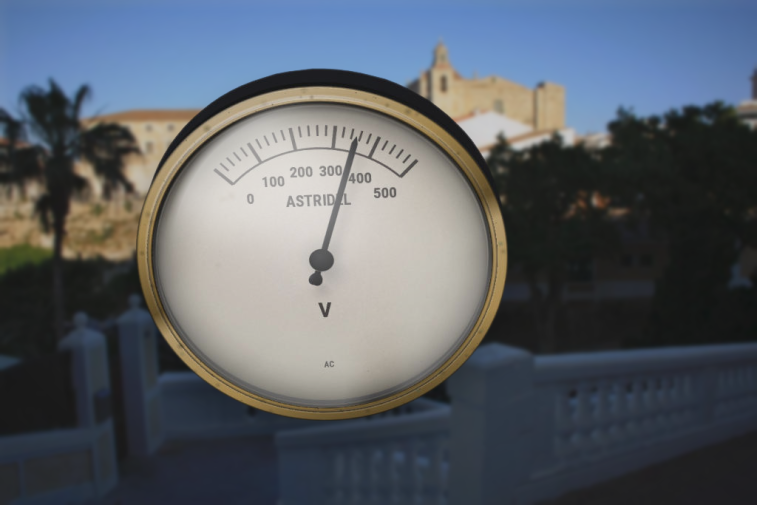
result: 350 V
